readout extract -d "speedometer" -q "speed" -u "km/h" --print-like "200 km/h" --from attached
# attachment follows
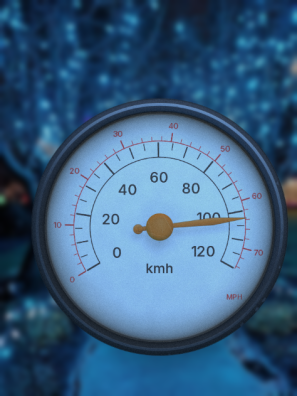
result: 102.5 km/h
